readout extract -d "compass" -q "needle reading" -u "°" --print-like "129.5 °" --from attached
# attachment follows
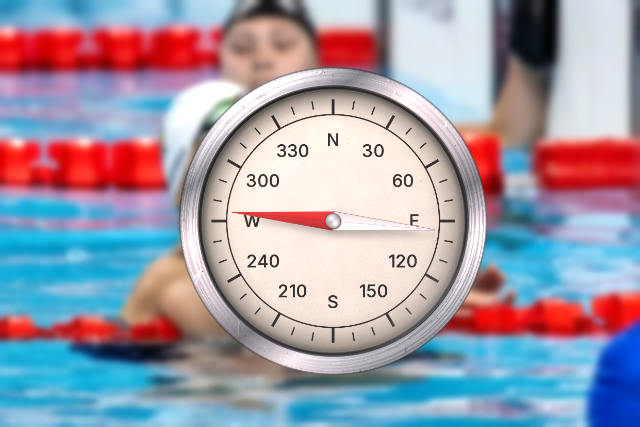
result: 275 °
